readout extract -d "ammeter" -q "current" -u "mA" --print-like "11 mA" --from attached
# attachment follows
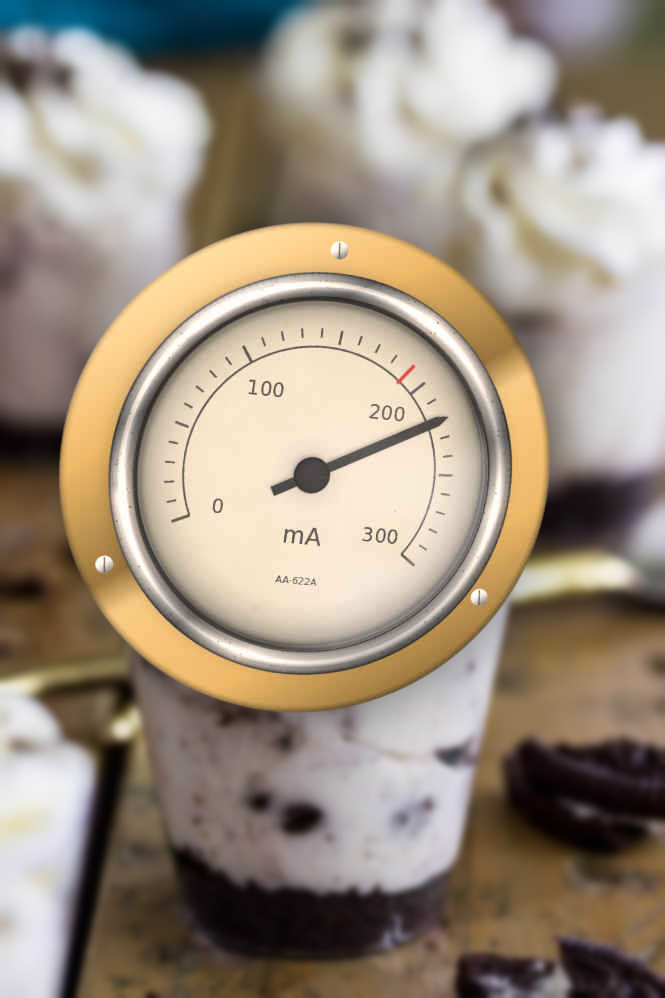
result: 220 mA
